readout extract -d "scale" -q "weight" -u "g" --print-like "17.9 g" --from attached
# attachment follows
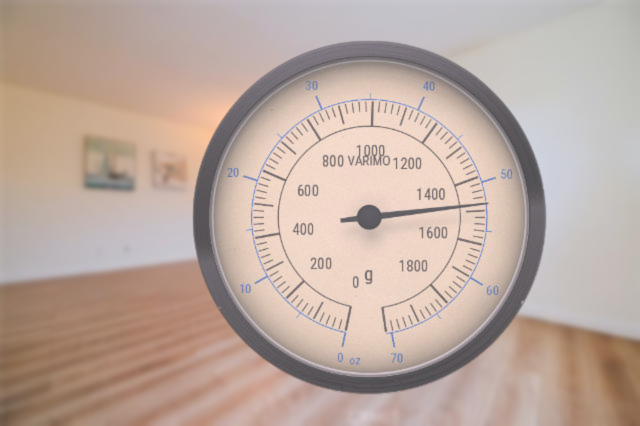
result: 1480 g
